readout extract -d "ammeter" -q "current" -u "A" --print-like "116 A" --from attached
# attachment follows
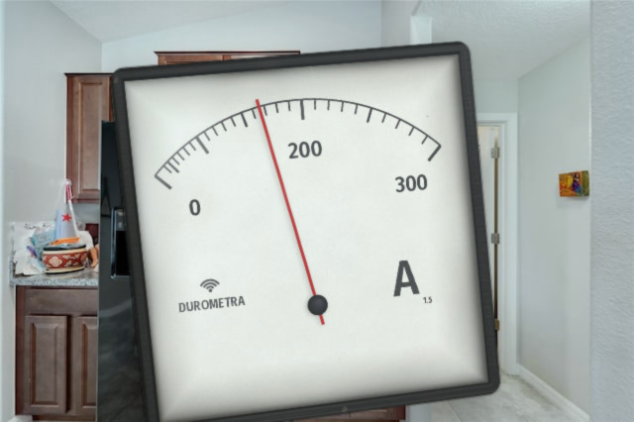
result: 165 A
